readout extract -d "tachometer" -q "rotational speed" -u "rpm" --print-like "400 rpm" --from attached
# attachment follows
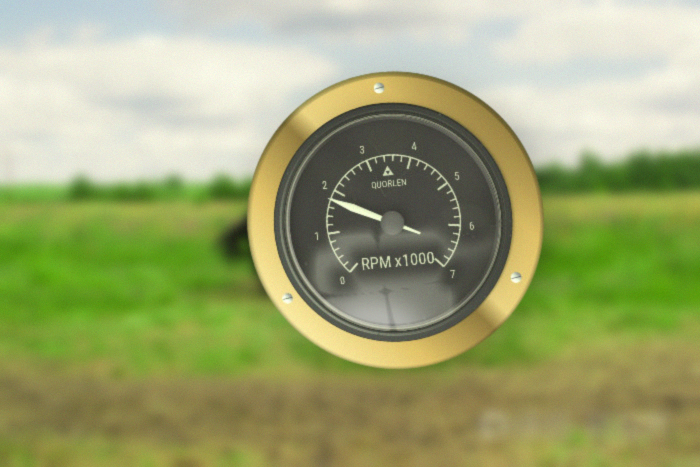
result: 1800 rpm
